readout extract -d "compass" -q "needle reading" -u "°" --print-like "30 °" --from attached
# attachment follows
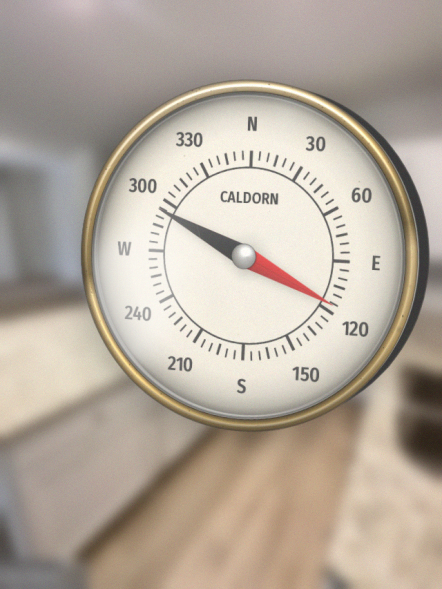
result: 115 °
